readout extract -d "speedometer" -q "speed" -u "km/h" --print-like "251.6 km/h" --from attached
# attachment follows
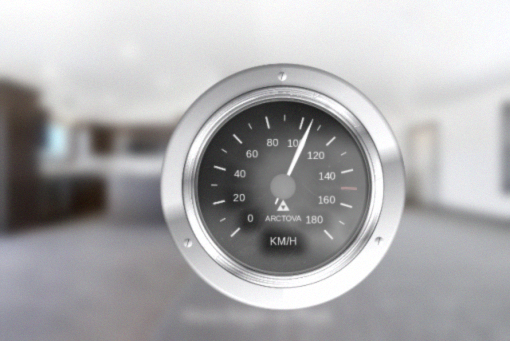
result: 105 km/h
